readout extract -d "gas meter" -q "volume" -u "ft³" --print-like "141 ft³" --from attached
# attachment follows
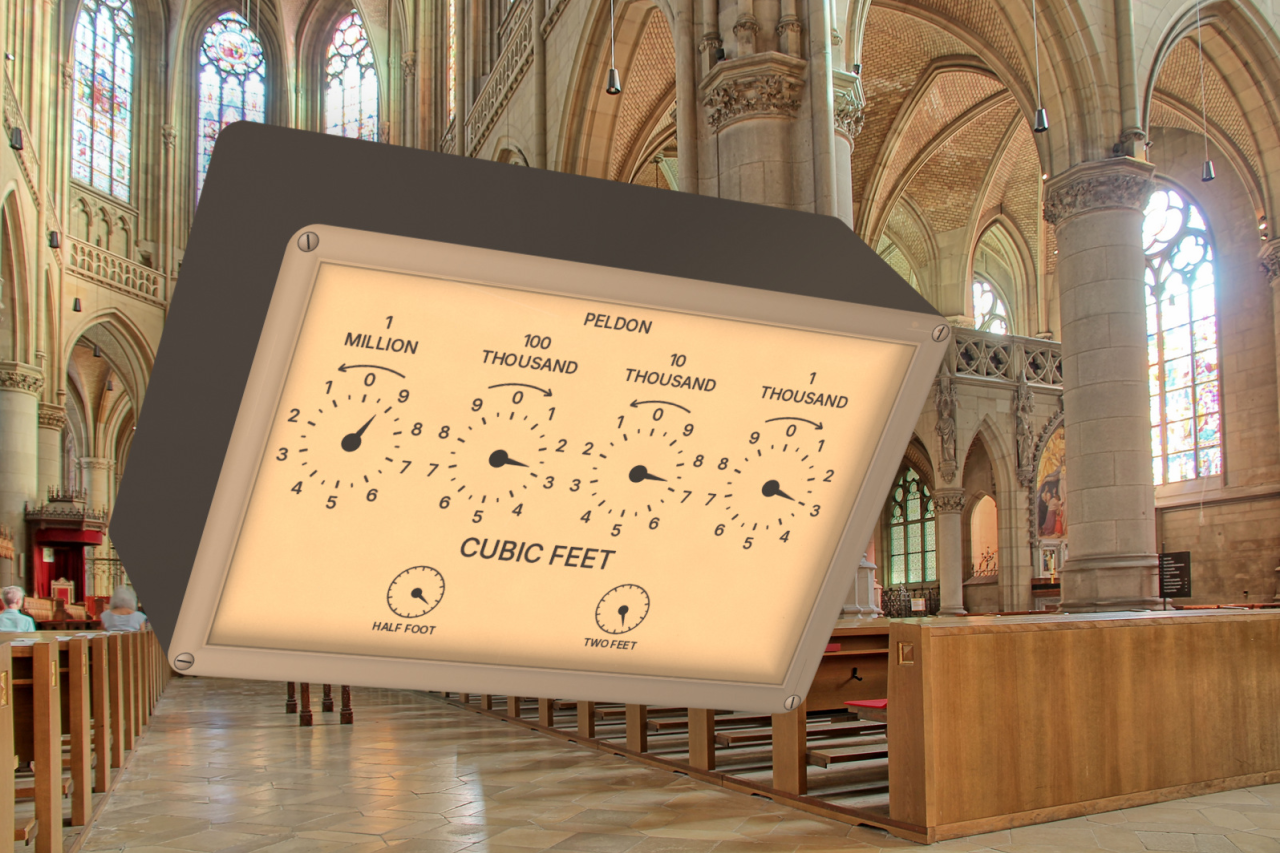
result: 927300 ft³
